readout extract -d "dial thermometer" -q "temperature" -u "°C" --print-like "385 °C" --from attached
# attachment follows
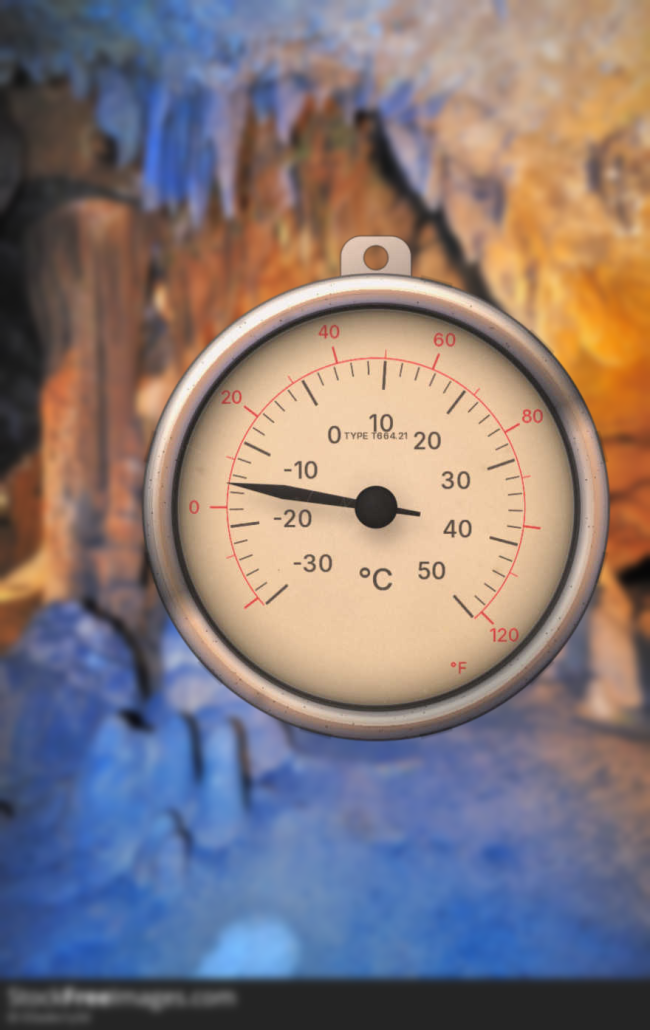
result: -15 °C
